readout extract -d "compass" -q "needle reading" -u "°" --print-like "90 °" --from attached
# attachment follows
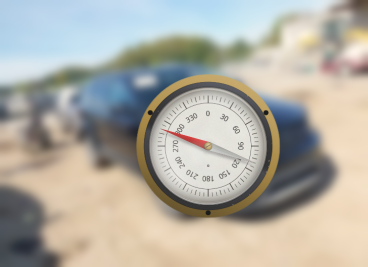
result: 290 °
